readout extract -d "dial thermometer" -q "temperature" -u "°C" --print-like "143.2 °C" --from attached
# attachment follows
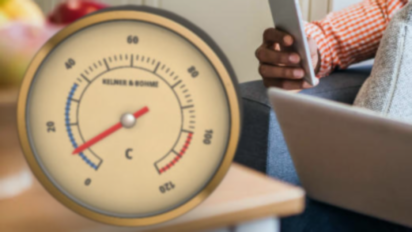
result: 10 °C
